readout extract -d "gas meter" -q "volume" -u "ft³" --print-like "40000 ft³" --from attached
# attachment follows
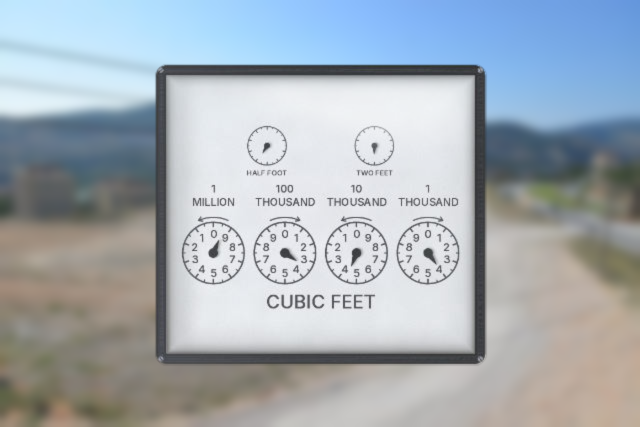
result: 934400 ft³
